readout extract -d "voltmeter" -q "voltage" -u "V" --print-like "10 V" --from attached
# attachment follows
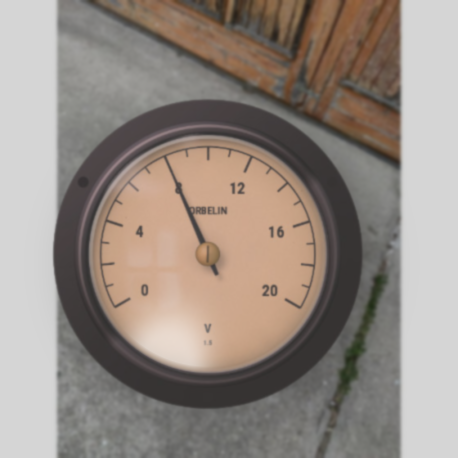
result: 8 V
